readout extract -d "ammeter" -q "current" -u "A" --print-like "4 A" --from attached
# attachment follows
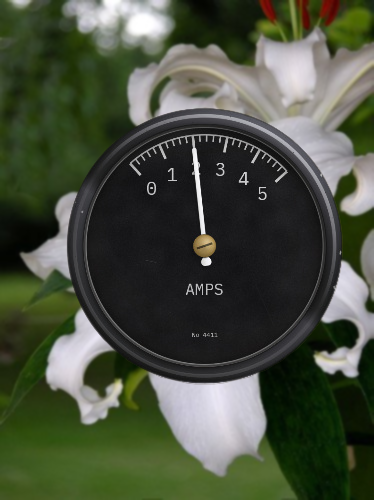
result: 2 A
